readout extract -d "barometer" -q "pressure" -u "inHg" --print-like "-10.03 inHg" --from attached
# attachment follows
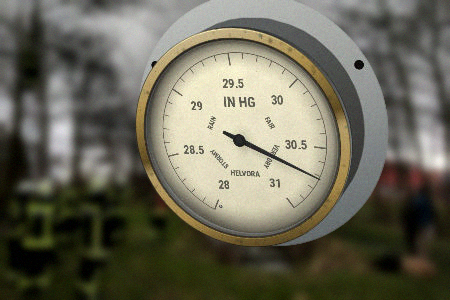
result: 30.7 inHg
